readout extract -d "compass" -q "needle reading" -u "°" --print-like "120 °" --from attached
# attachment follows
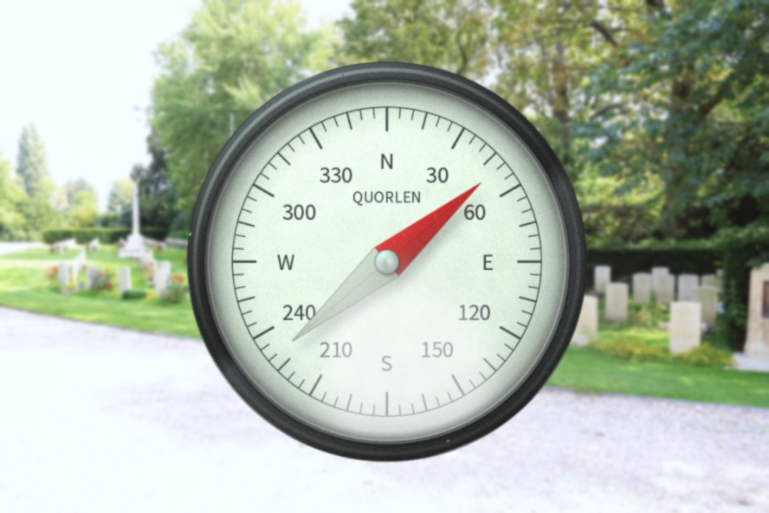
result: 50 °
